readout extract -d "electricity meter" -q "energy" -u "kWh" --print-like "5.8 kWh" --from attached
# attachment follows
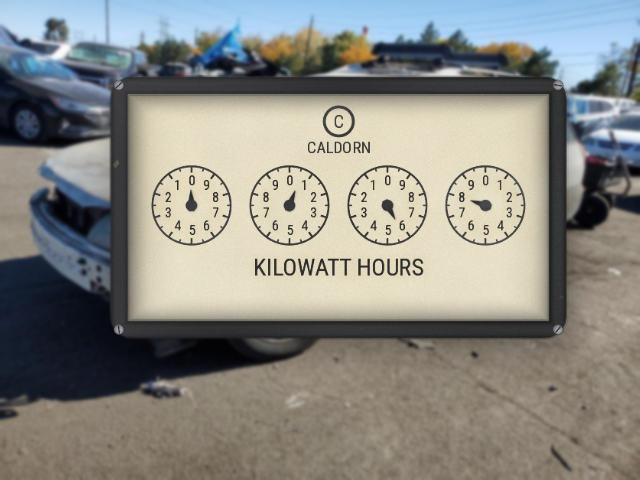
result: 58 kWh
